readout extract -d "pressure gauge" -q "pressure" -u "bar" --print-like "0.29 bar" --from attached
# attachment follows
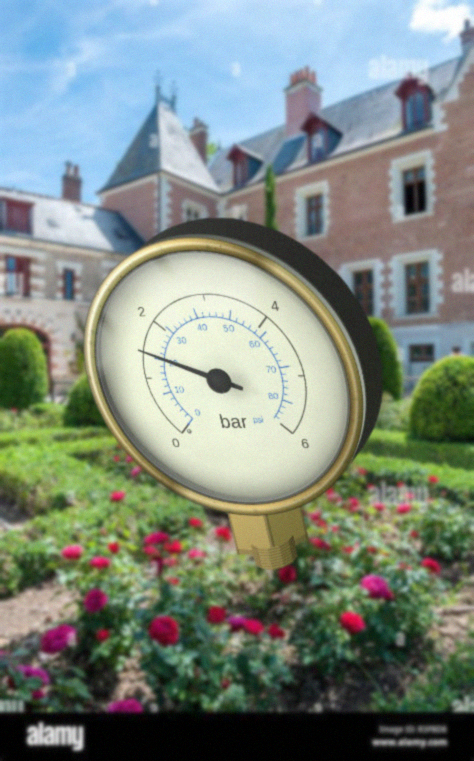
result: 1.5 bar
